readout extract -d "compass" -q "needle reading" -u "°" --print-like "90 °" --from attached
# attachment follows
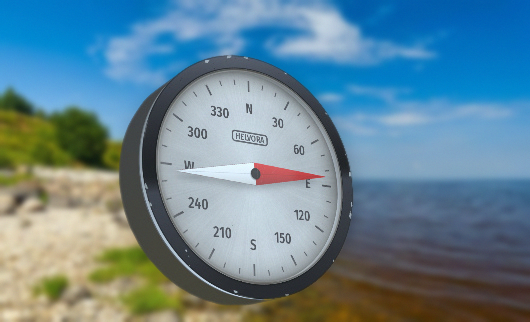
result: 85 °
